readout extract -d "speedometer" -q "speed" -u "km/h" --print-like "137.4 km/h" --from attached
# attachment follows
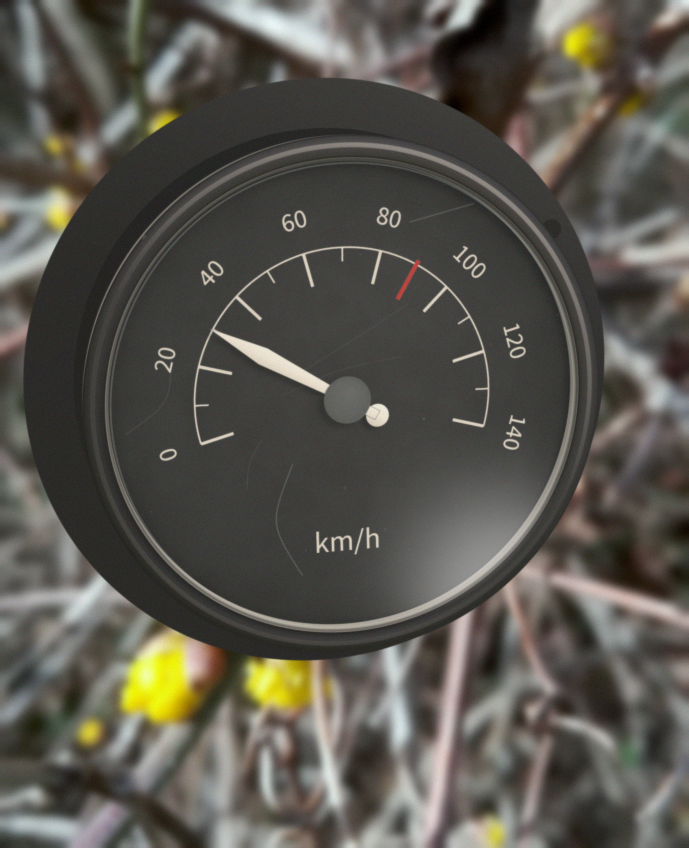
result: 30 km/h
